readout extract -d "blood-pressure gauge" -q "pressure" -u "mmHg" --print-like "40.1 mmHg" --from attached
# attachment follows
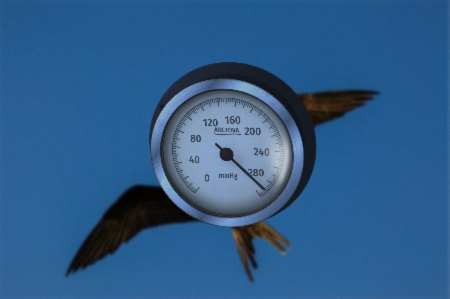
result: 290 mmHg
